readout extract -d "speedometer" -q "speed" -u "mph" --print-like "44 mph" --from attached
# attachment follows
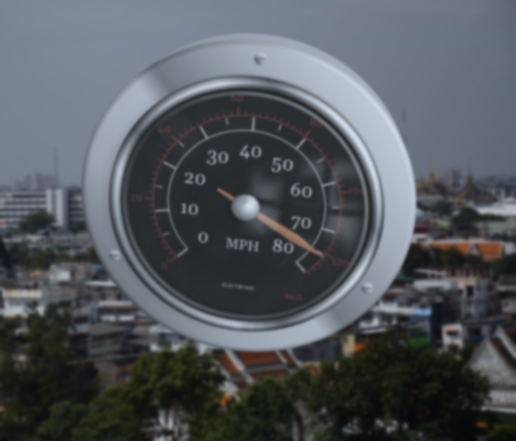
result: 75 mph
